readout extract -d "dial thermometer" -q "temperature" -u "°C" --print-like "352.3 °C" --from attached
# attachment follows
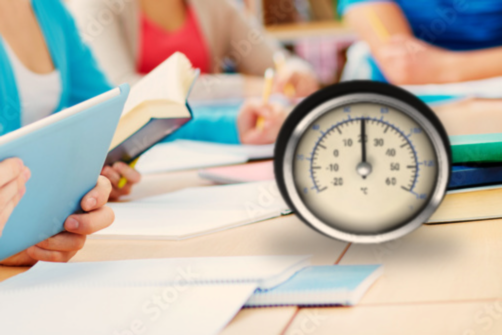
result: 20 °C
